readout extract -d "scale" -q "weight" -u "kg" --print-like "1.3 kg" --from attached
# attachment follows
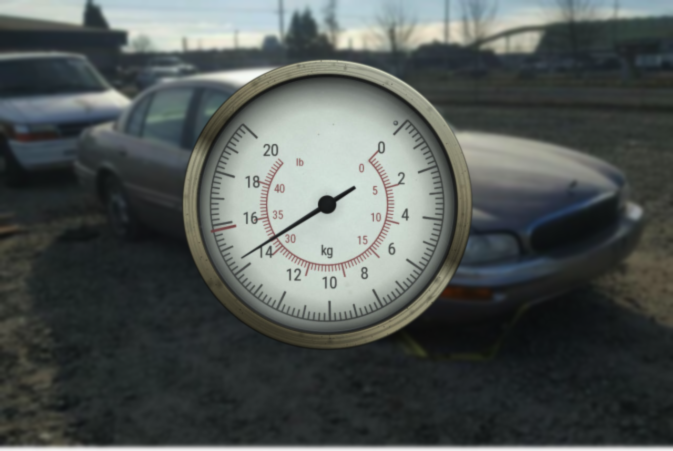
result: 14.4 kg
